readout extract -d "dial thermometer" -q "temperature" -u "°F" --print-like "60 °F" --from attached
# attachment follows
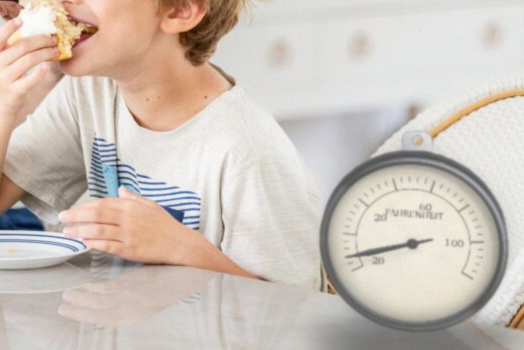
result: -12 °F
